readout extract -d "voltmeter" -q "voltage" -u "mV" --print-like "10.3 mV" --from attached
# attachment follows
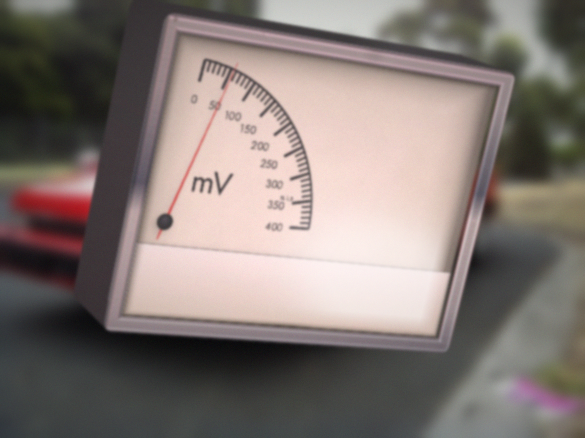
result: 50 mV
